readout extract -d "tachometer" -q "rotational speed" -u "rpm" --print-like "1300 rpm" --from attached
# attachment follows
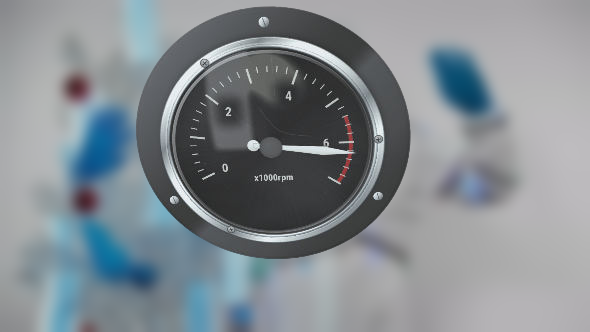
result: 6200 rpm
